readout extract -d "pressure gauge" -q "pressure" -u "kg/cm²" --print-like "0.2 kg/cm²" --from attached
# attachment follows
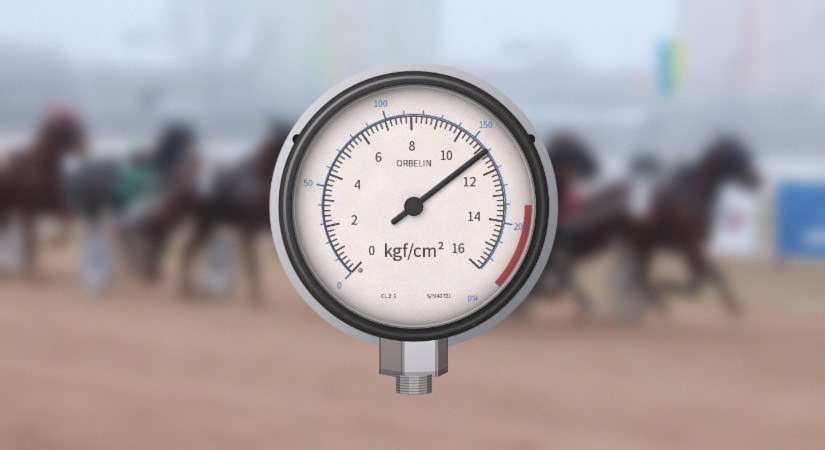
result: 11.2 kg/cm²
